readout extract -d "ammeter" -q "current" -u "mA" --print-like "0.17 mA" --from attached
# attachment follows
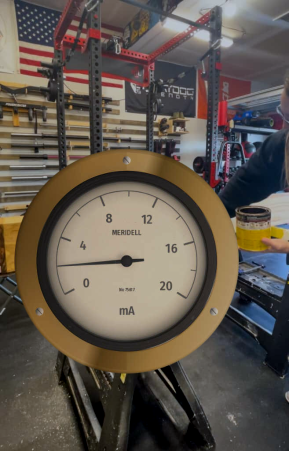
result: 2 mA
